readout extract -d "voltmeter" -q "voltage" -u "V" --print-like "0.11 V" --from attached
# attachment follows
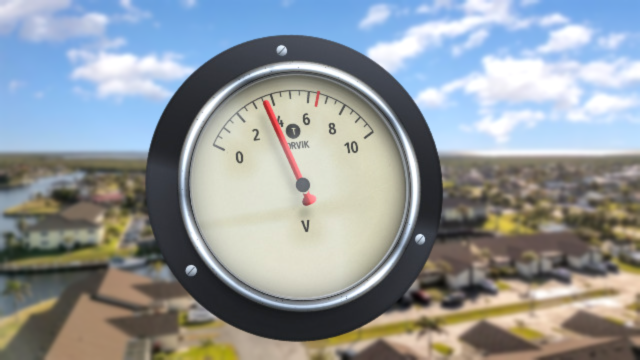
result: 3.5 V
